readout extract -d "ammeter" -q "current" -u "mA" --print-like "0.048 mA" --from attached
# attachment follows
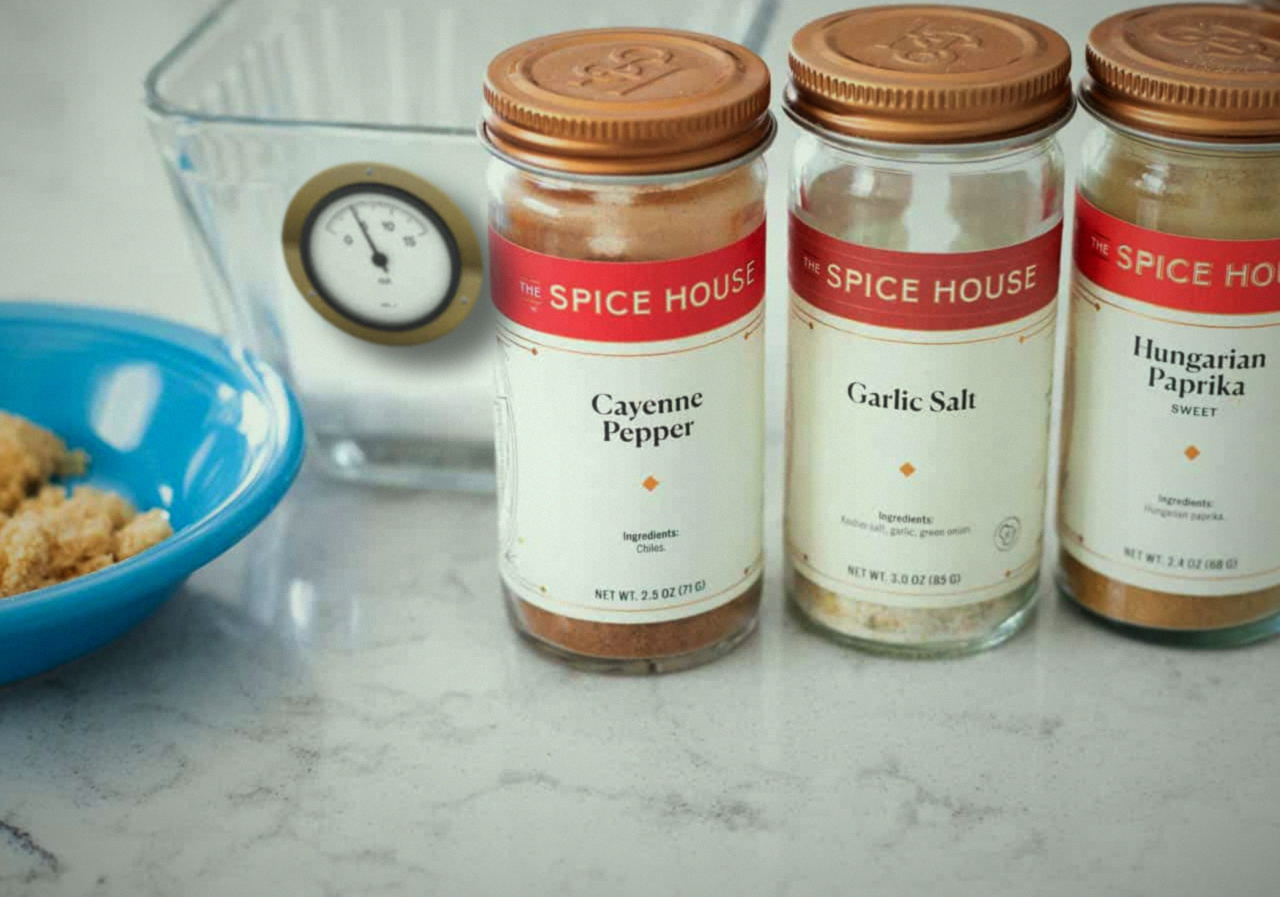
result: 5 mA
